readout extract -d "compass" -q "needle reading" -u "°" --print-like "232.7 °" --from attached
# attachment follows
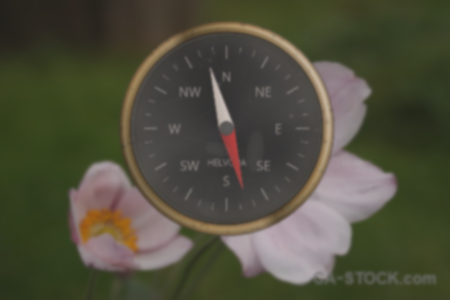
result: 165 °
